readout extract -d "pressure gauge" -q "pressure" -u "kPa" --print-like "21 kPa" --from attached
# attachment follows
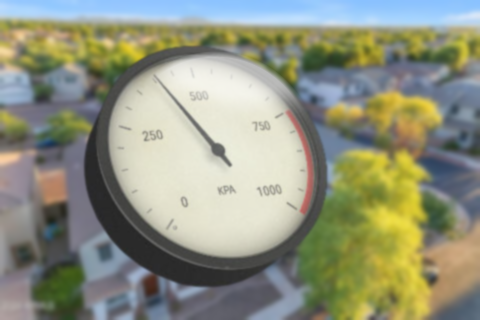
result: 400 kPa
